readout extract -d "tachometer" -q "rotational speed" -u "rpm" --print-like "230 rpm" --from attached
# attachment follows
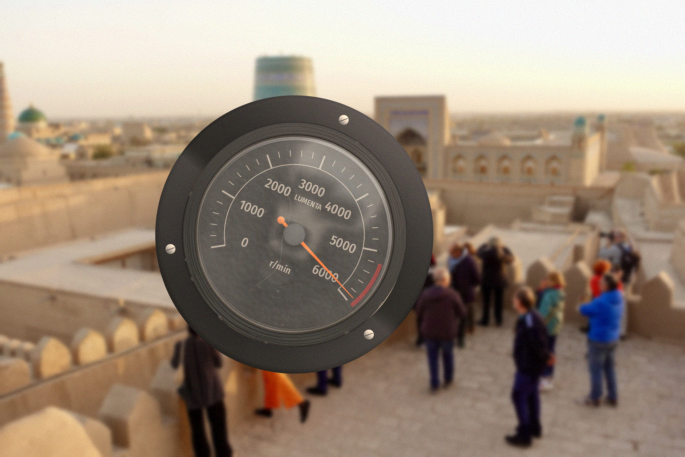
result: 5900 rpm
